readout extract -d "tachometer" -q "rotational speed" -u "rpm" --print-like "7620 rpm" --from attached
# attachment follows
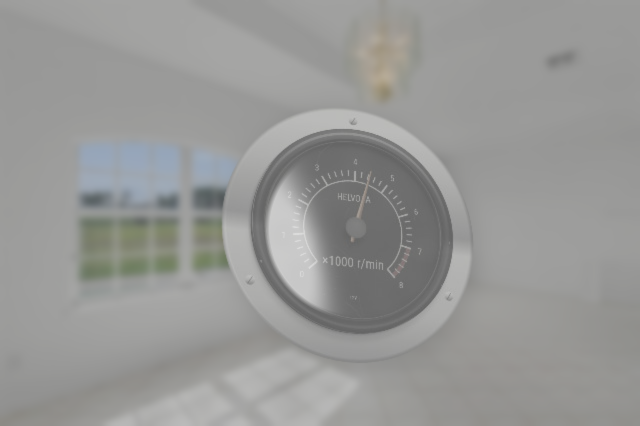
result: 4400 rpm
